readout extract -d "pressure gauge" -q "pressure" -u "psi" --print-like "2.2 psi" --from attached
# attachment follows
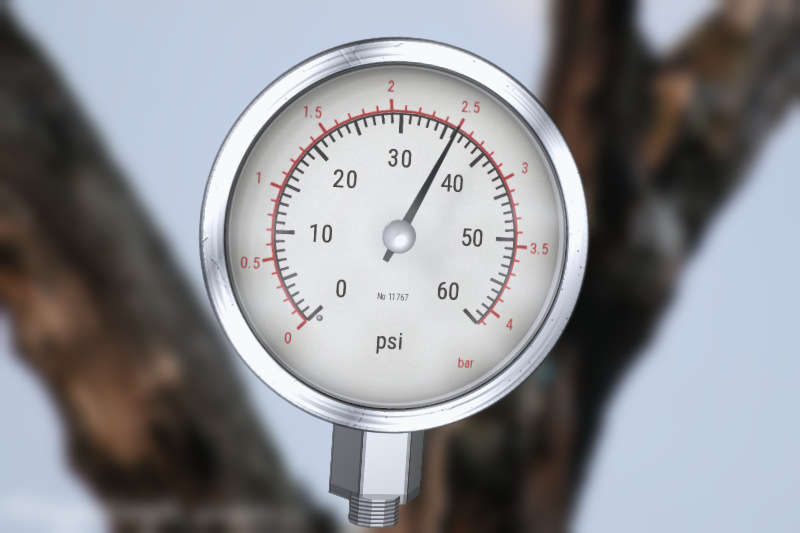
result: 36 psi
